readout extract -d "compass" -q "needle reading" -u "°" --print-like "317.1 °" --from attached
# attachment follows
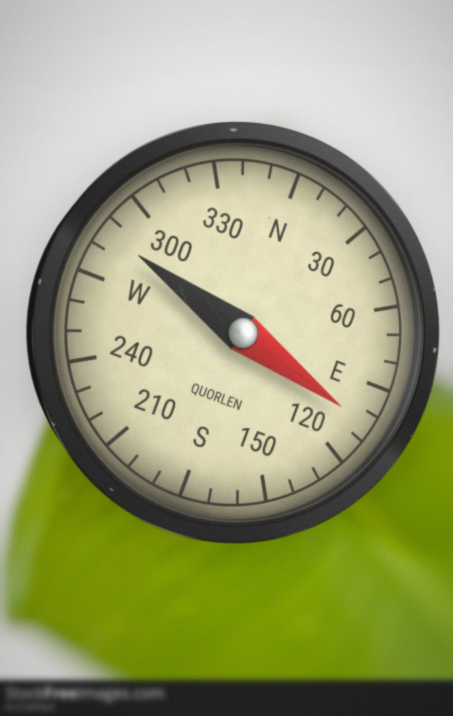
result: 105 °
